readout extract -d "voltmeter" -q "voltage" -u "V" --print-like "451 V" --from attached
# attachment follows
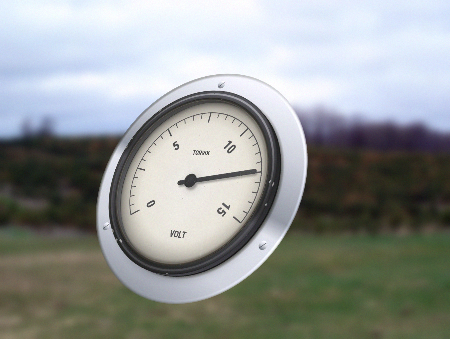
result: 12.5 V
